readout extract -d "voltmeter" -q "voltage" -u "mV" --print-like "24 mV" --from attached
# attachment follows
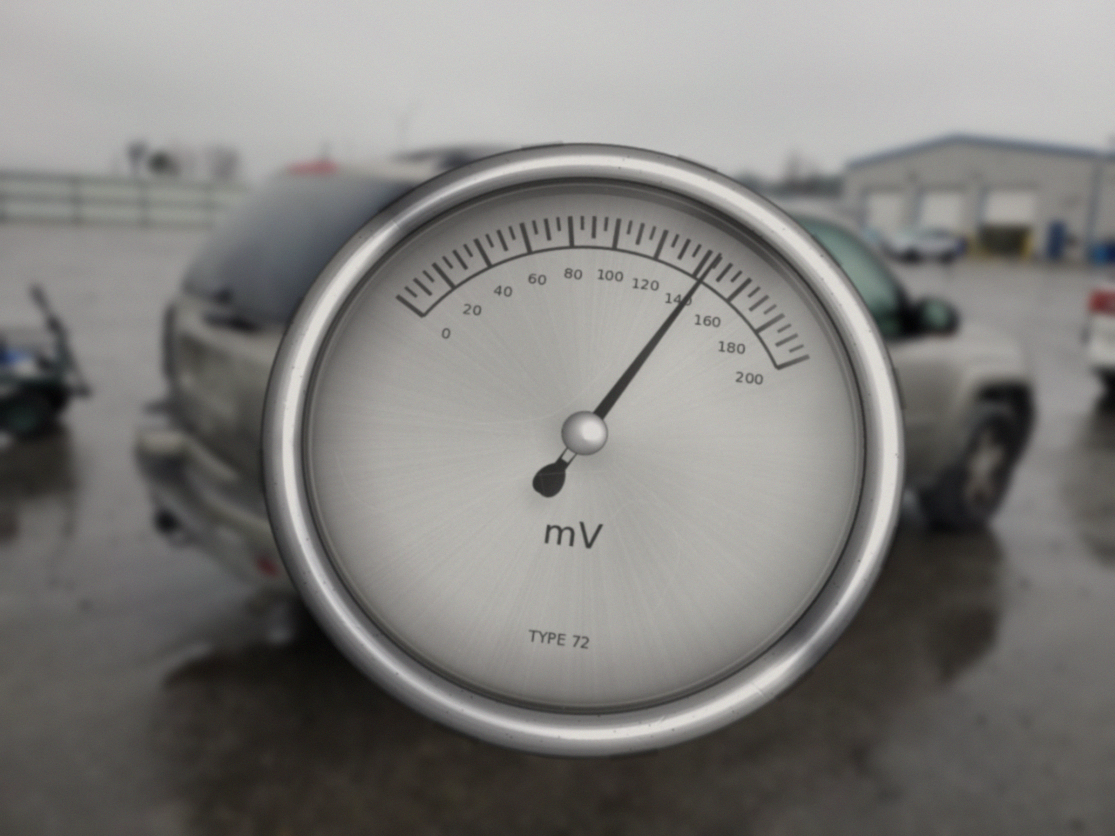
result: 145 mV
